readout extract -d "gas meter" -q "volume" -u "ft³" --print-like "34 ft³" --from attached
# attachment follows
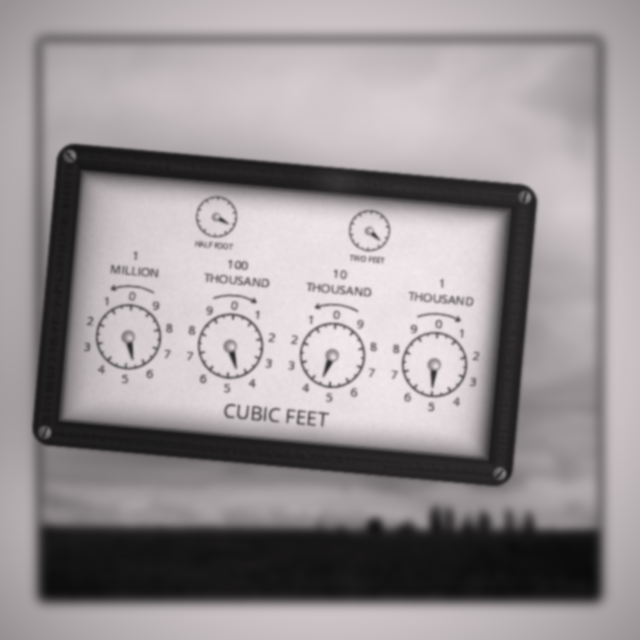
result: 544500 ft³
